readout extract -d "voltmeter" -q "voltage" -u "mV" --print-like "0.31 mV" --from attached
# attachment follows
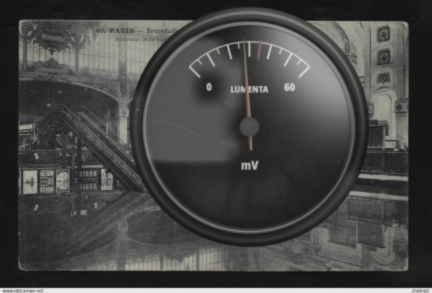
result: 27.5 mV
